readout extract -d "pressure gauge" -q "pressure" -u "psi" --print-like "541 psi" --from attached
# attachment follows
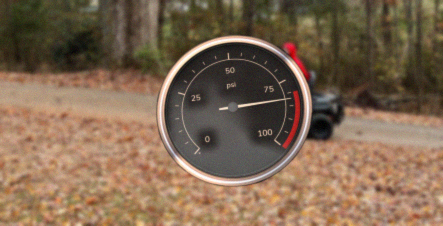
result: 82.5 psi
